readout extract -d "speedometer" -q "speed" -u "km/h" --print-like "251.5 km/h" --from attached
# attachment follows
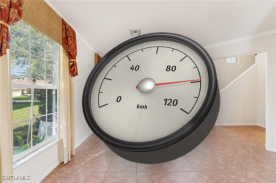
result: 100 km/h
